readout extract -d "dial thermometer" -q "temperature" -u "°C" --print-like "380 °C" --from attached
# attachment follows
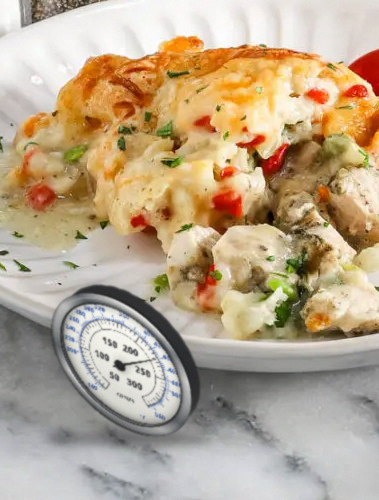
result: 225 °C
